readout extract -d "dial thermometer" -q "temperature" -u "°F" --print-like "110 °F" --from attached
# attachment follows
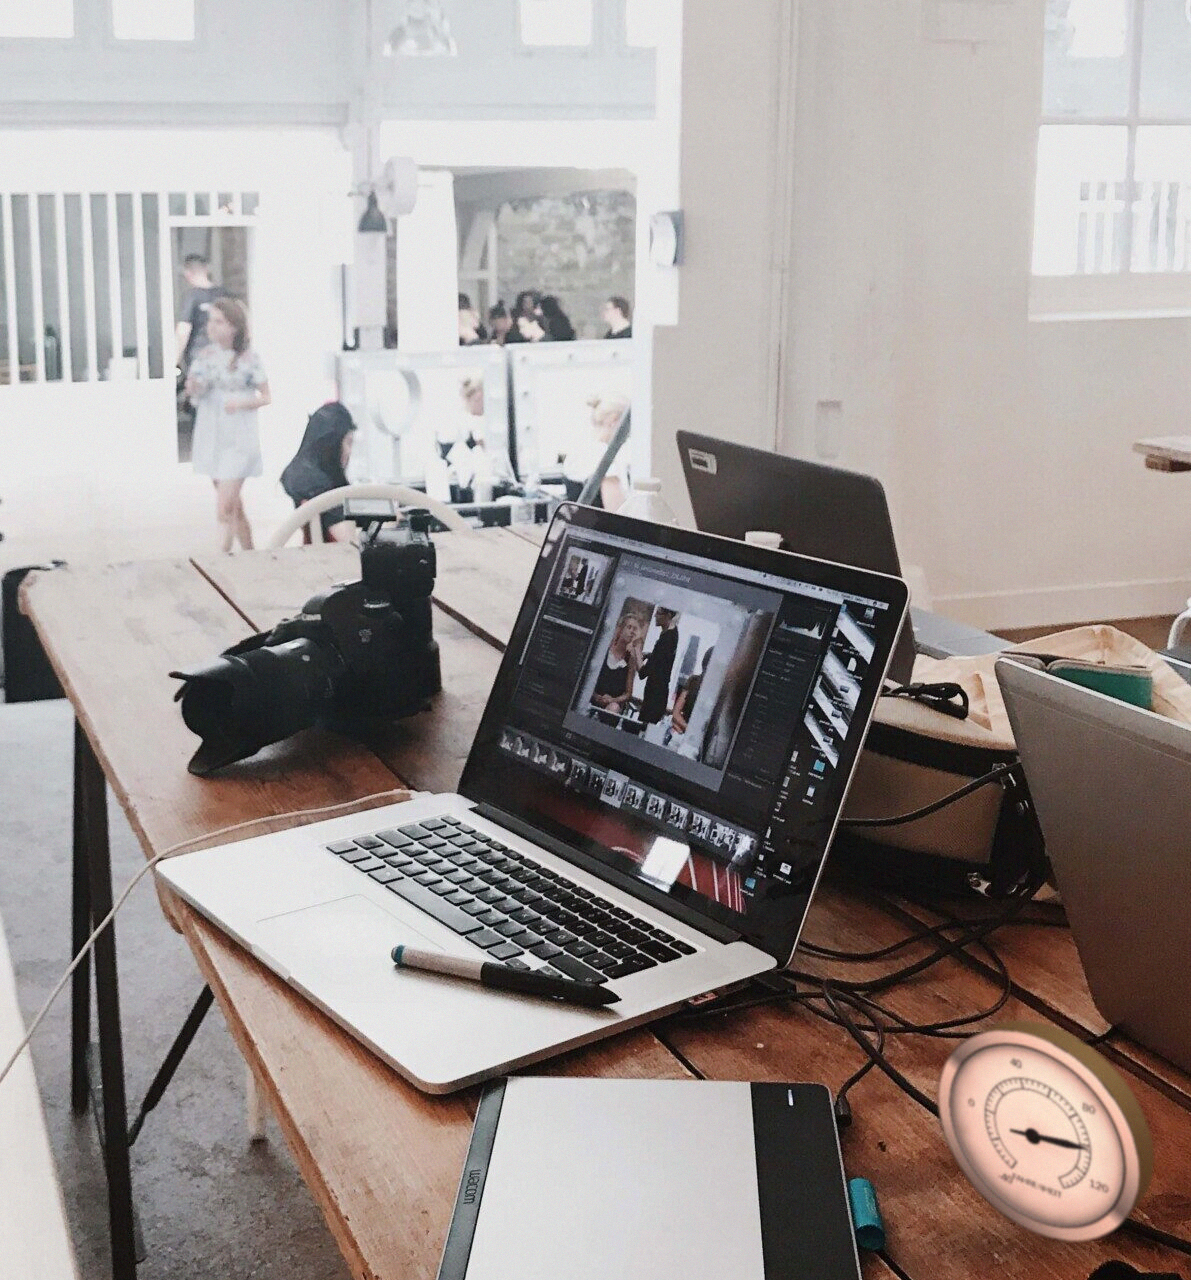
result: 100 °F
